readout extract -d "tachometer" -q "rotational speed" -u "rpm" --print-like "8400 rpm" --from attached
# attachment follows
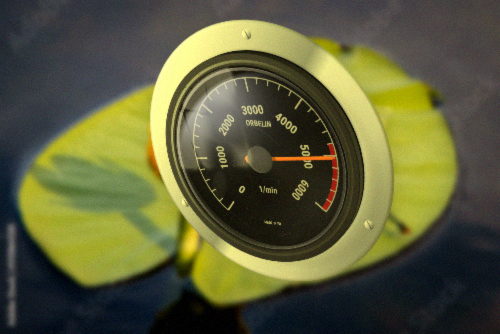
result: 5000 rpm
